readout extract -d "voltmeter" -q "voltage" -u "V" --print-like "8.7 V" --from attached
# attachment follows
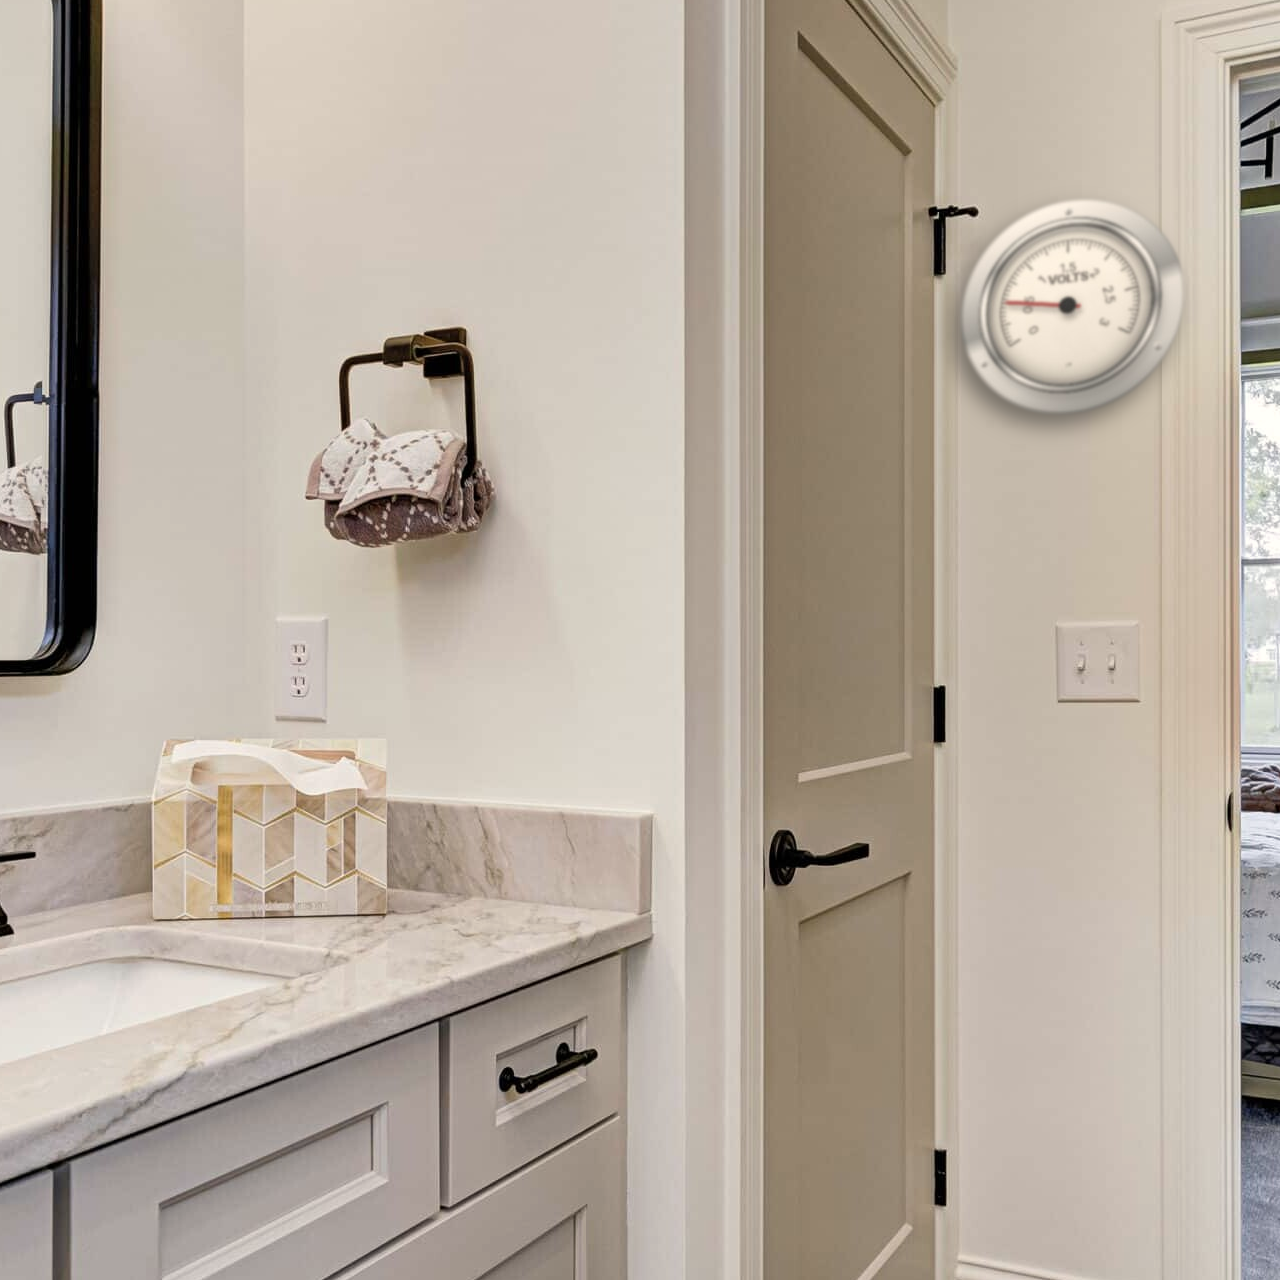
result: 0.5 V
